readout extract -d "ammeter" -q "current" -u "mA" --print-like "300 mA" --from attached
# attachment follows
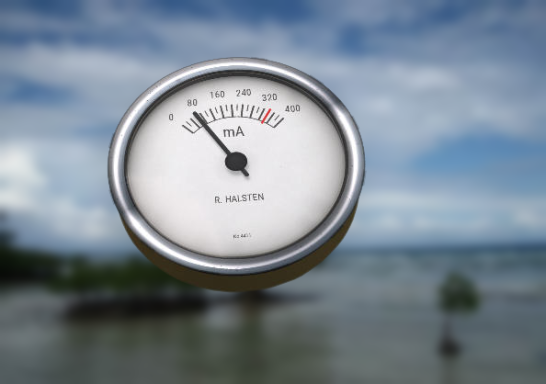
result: 60 mA
